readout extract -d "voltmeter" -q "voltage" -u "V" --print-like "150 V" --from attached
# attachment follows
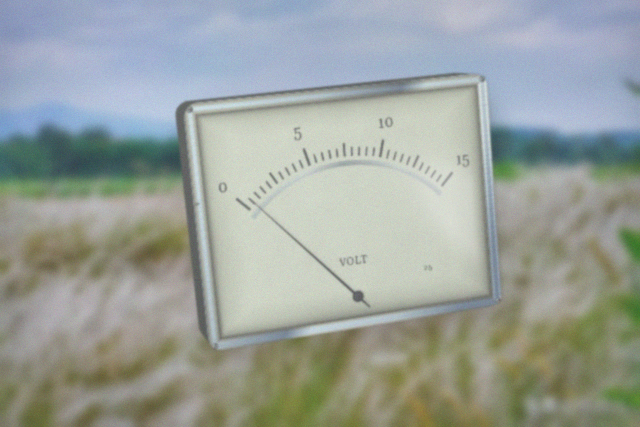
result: 0.5 V
